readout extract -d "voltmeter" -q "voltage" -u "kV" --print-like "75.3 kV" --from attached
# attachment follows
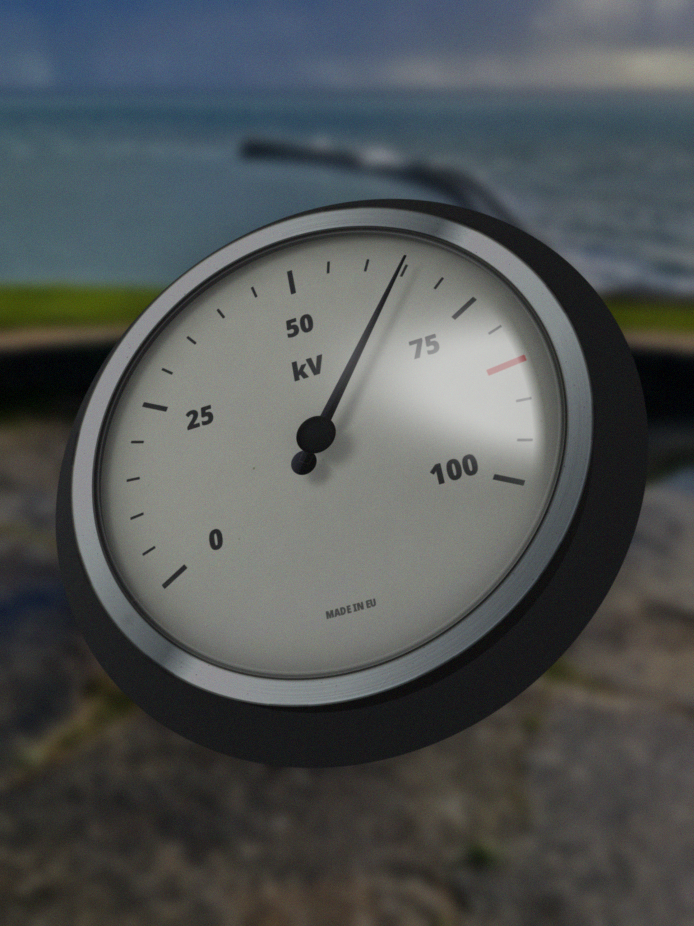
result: 65 kV
